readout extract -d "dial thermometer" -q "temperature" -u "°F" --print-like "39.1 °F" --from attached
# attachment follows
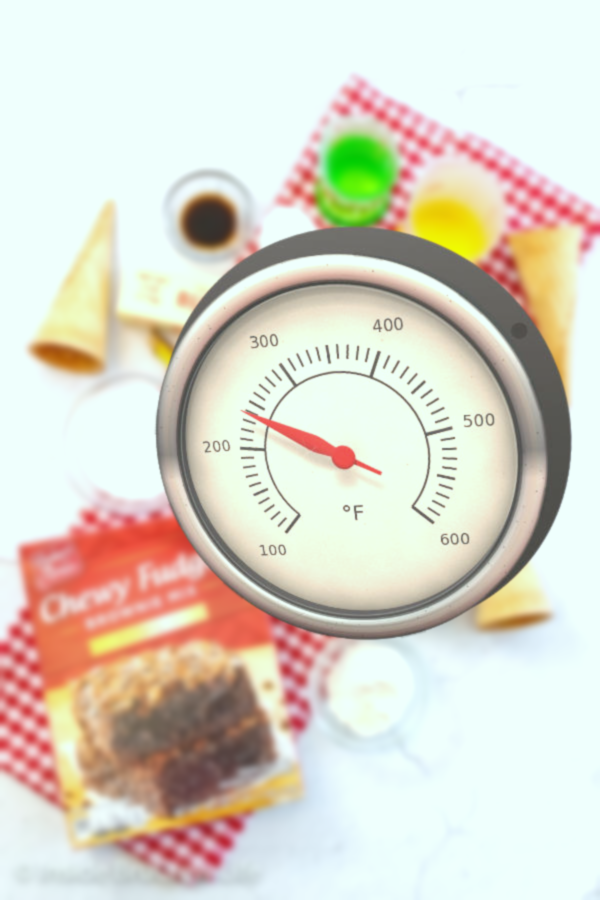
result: 240 °F
